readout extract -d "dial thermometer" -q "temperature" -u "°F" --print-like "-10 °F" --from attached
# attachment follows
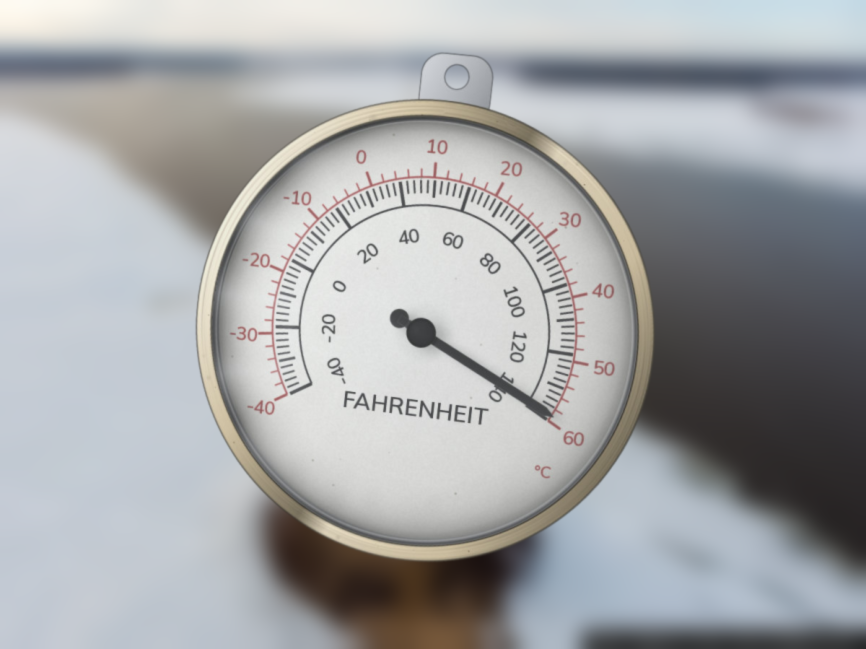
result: 138 °F
